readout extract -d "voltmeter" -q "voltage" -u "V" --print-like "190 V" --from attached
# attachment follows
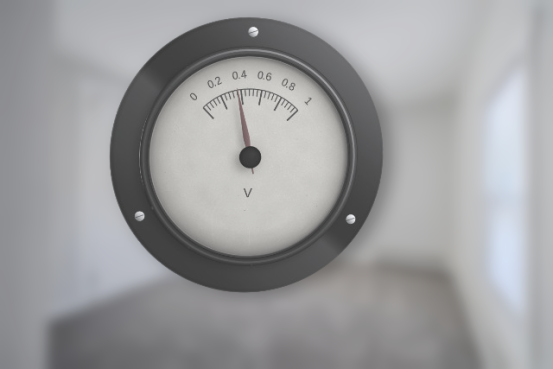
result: 0.36 V
